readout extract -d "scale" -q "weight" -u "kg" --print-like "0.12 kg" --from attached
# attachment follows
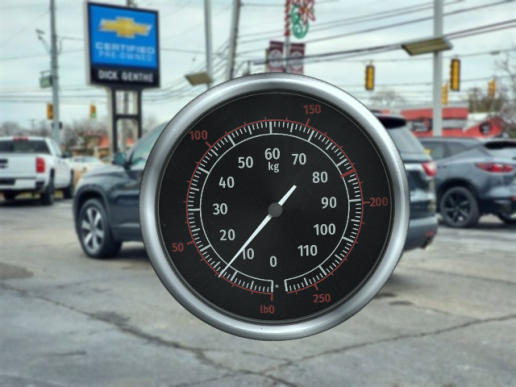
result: 13 kg
